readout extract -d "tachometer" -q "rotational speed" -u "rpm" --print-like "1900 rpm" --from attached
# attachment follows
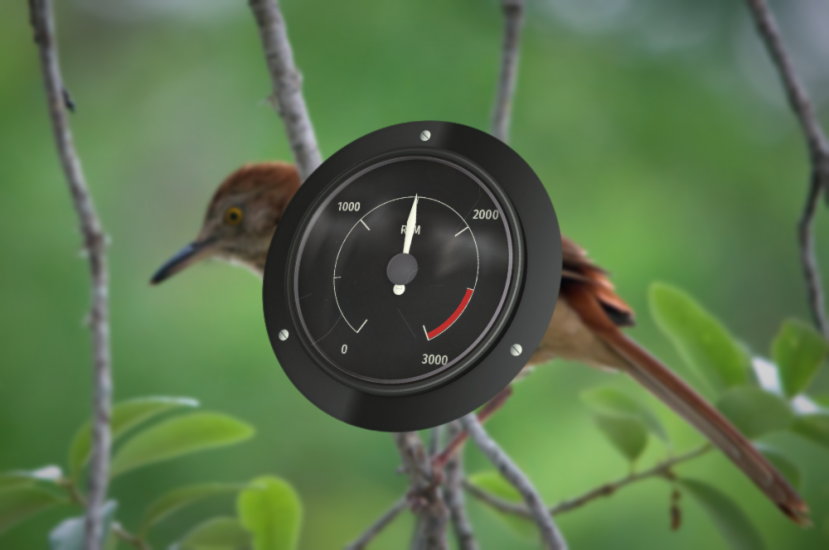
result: 1500 rpm
